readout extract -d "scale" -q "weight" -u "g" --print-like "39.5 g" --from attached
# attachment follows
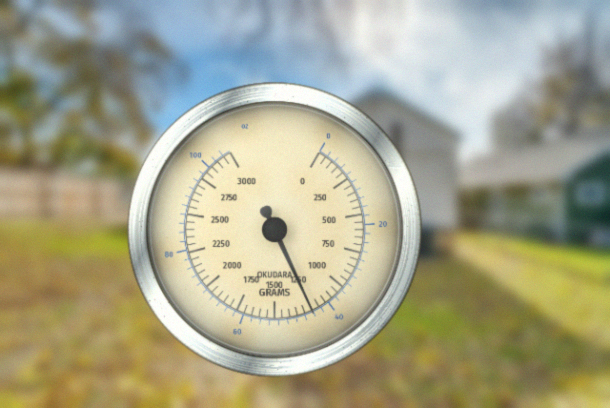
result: 1250 g
